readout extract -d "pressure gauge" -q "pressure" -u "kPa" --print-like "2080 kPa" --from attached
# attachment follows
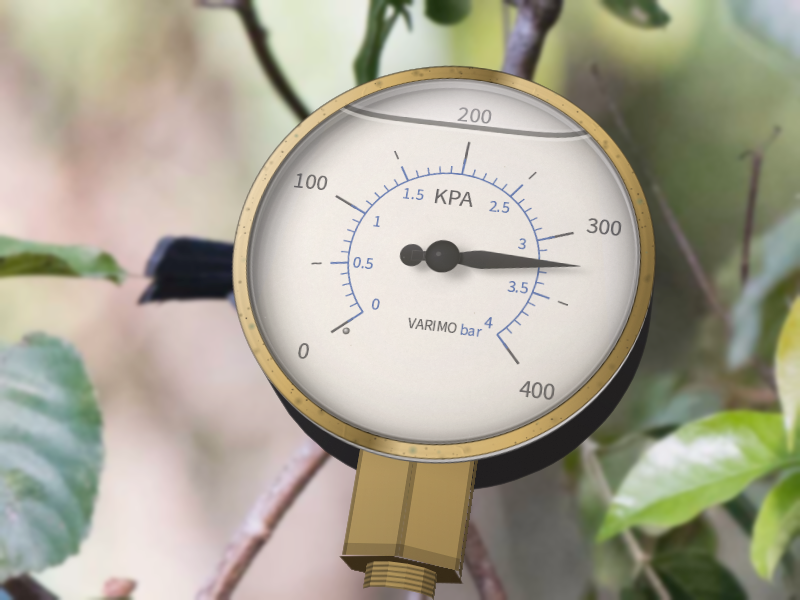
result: 325 kPa
